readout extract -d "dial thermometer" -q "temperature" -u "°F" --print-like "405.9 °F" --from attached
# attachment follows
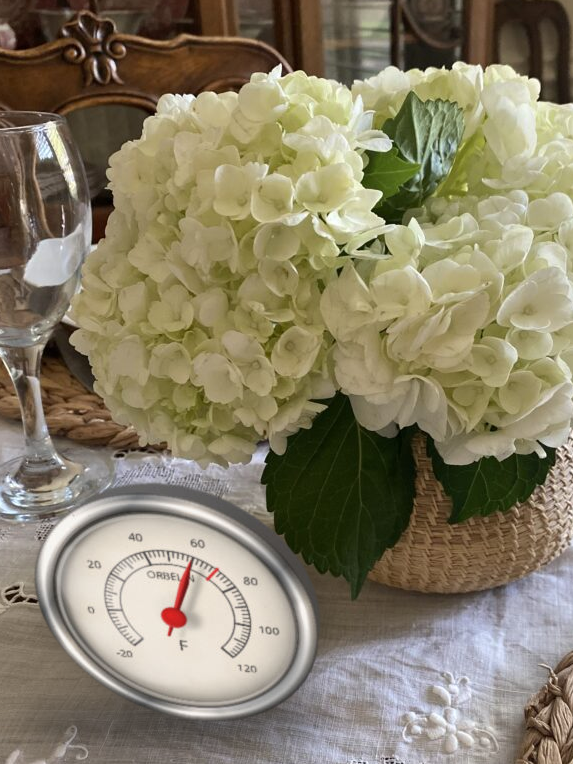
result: 60 °F
